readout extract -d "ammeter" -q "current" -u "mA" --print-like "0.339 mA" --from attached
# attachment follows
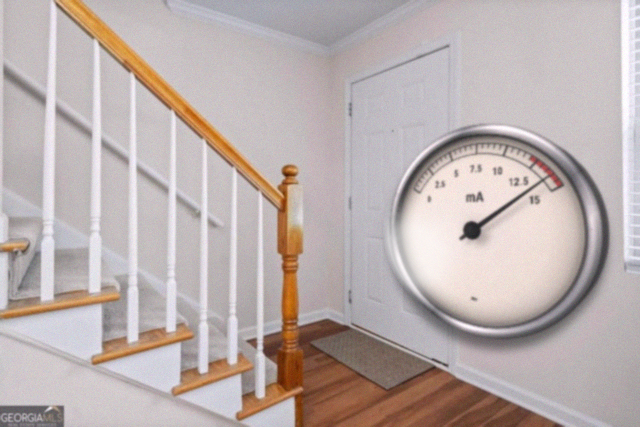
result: 14 mA
